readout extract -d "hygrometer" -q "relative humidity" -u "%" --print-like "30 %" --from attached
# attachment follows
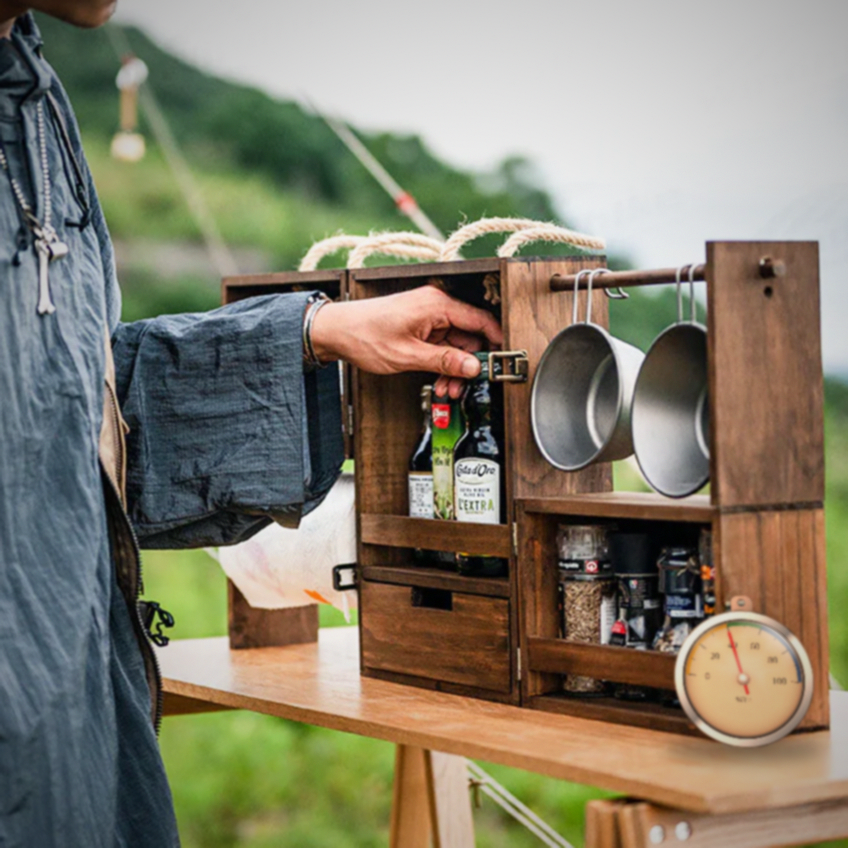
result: 40 %
